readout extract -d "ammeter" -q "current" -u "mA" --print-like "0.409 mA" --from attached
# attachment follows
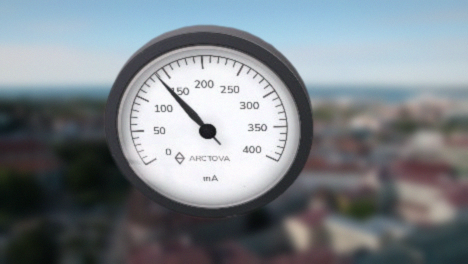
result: 140 mA
